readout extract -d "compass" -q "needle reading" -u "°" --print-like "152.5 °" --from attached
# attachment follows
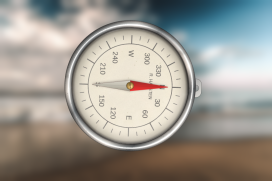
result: 0 °
